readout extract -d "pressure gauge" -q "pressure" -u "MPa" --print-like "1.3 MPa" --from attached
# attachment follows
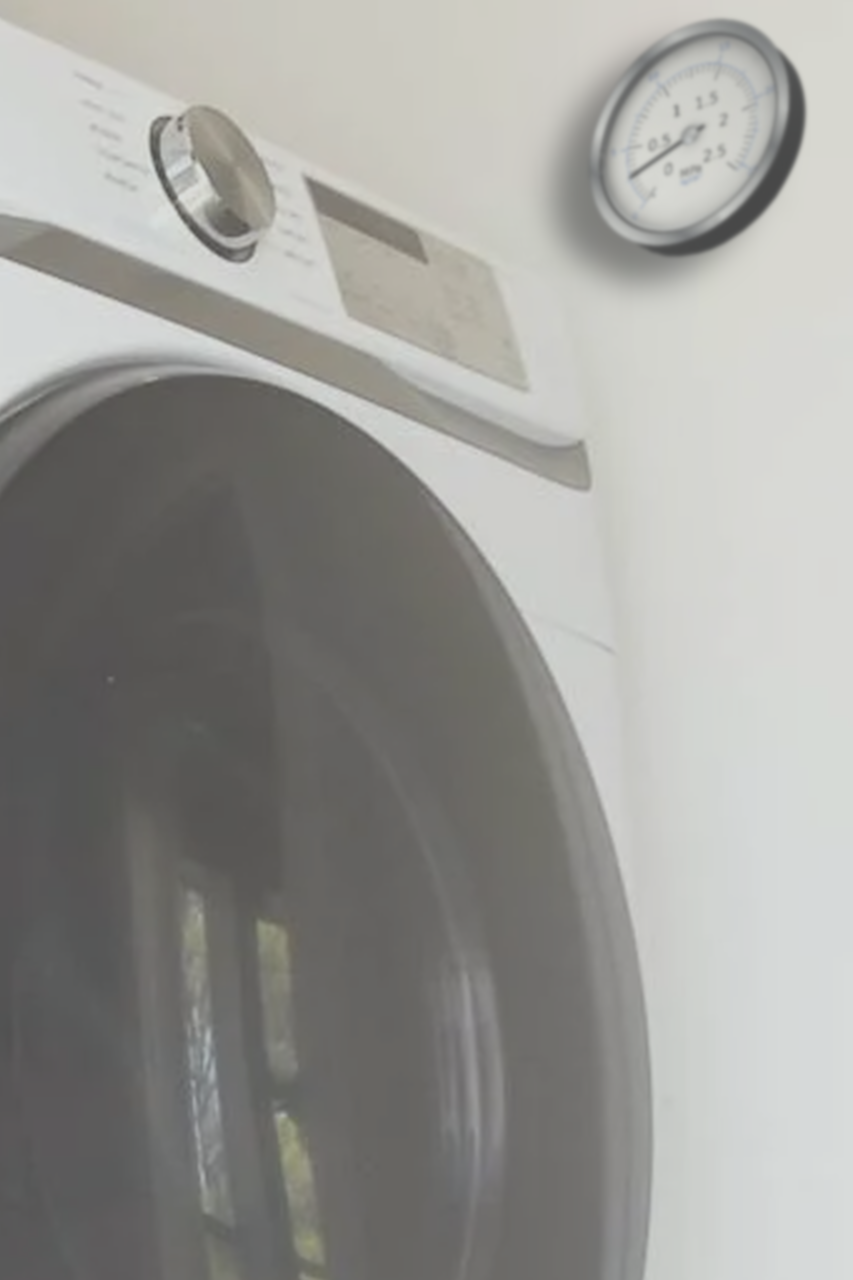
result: 0.25 MPa
